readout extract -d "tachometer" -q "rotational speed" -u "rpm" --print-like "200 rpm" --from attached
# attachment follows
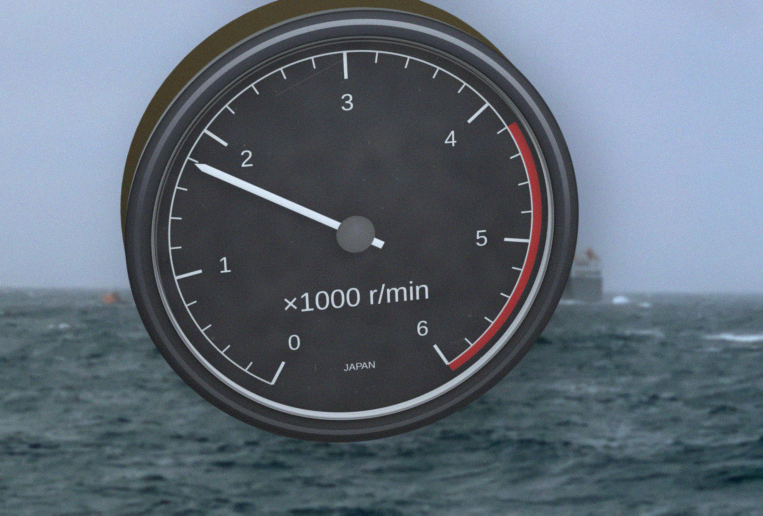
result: 1800 rpm
